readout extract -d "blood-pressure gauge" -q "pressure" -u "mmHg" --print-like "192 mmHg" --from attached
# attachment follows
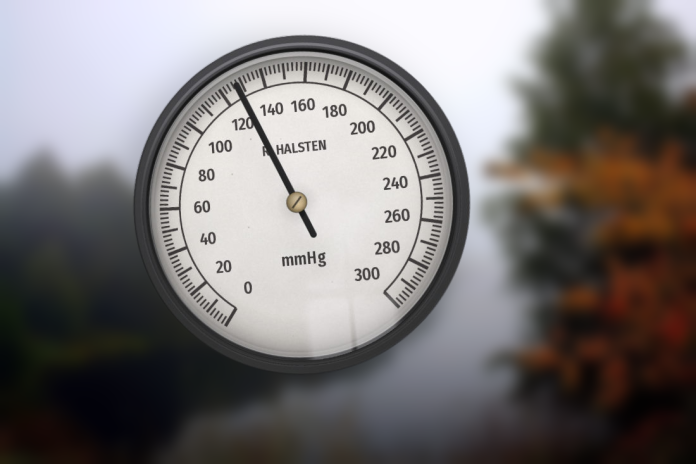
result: 128 mmHg
